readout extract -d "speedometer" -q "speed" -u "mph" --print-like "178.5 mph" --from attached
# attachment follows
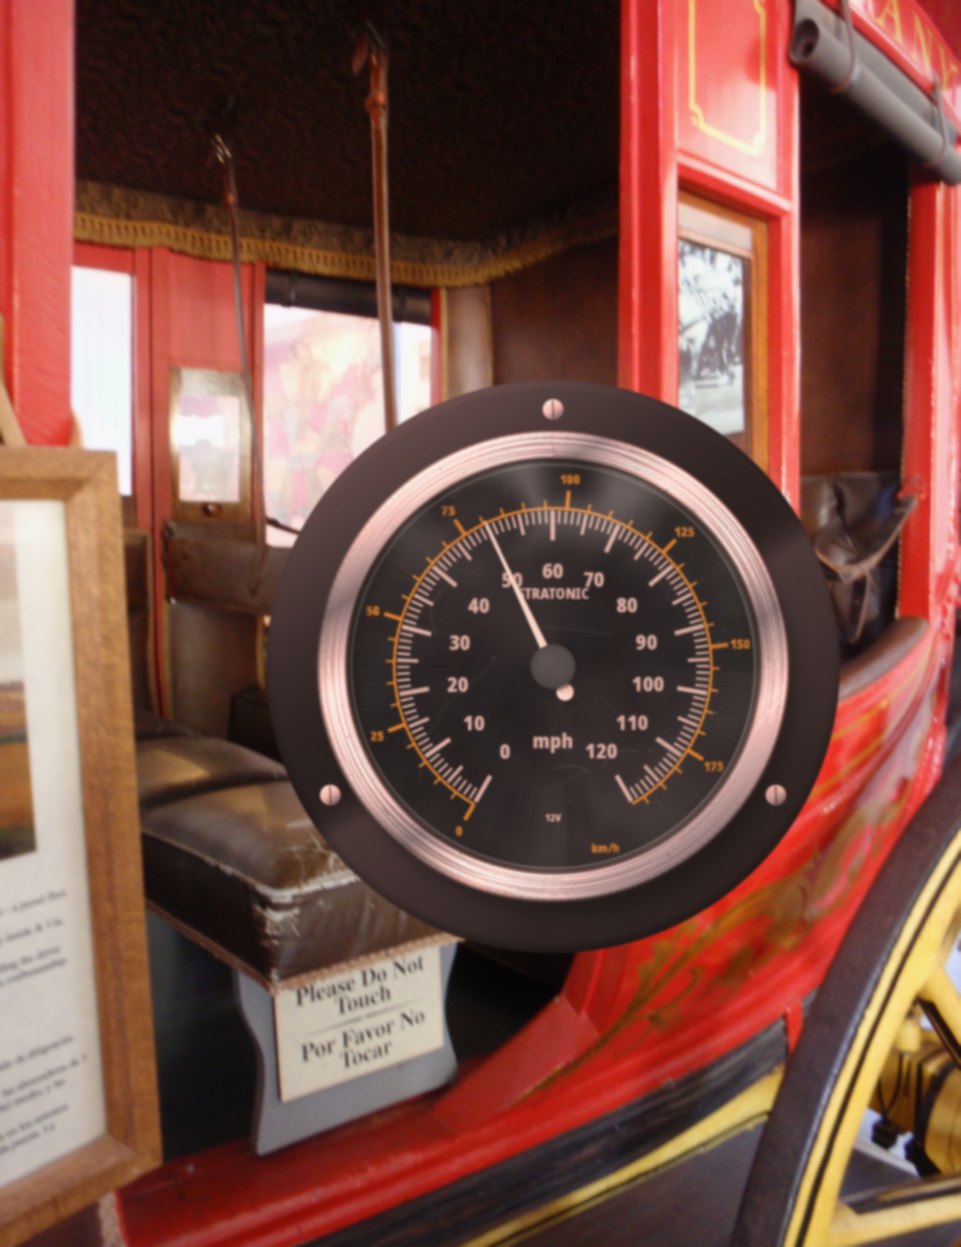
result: 50 mph
